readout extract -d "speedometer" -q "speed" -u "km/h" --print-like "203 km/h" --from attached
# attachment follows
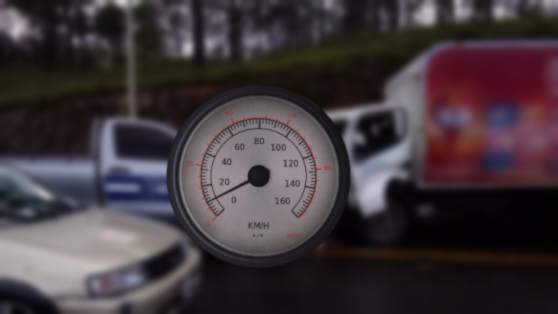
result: 10 km/h
